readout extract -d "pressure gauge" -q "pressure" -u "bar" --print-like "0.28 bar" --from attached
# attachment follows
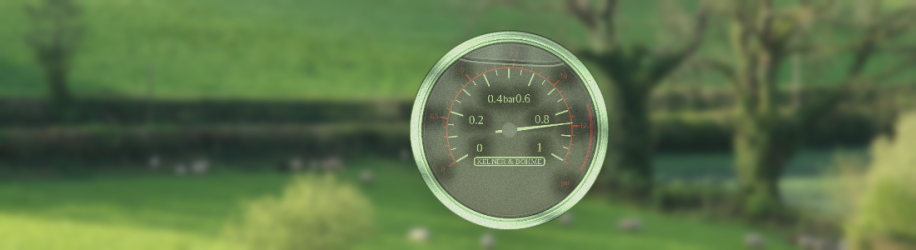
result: 0.85 bar
